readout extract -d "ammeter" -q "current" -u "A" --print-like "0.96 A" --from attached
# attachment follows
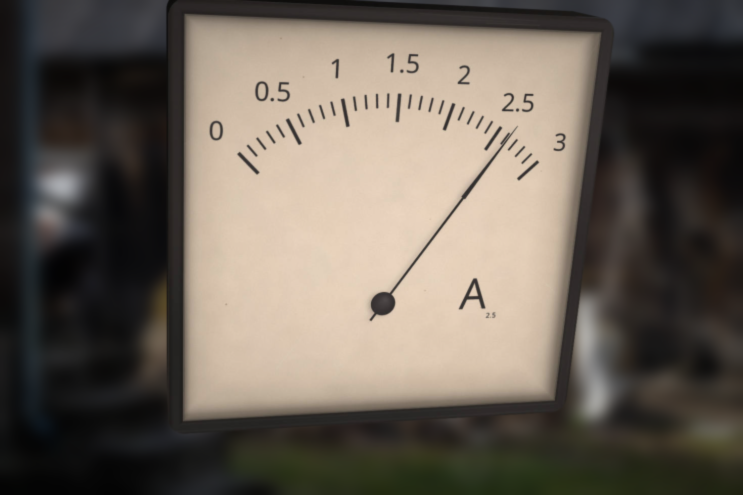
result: 2.6 A
